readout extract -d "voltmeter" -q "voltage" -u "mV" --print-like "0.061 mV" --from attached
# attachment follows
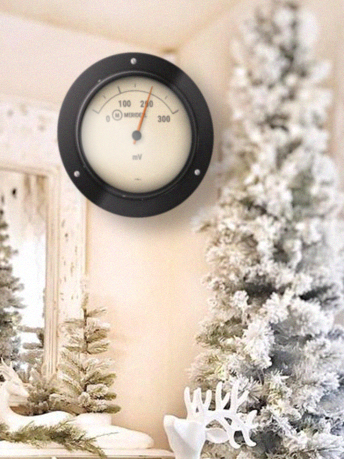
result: 200 mV
